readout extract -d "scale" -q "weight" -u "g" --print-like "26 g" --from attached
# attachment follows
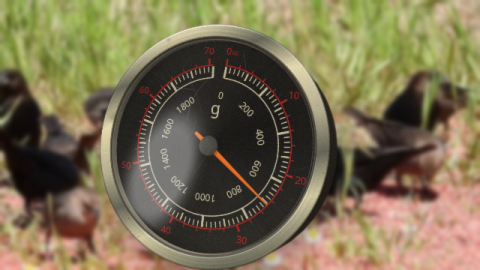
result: 700 g
